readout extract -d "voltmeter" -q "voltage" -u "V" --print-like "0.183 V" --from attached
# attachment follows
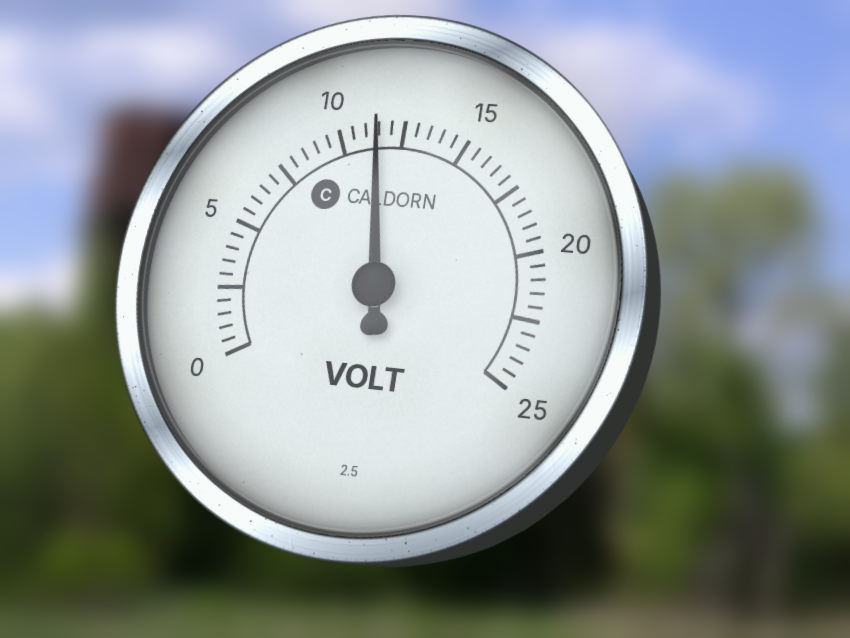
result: 11.5 V
